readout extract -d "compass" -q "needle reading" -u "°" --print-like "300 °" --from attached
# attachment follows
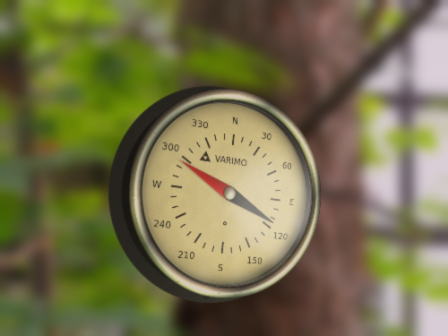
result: 295 °
